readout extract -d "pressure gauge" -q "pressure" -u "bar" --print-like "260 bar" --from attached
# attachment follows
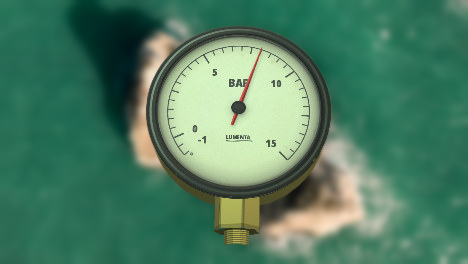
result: 8 bar
